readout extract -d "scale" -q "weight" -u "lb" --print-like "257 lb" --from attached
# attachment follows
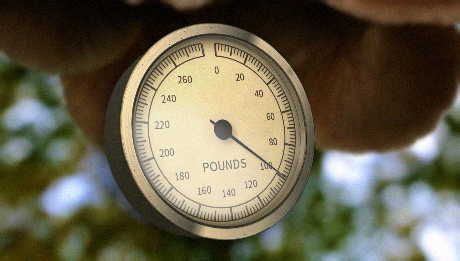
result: 100 lb
